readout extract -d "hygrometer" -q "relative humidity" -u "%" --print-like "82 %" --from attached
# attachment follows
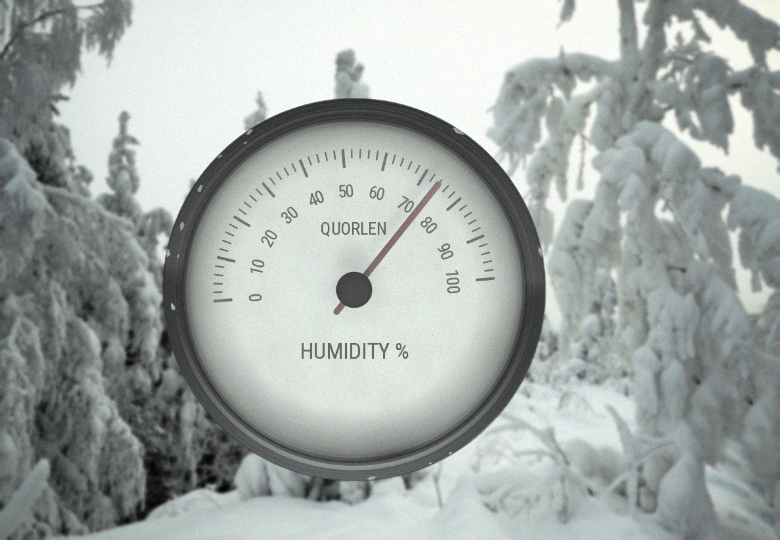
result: 74 %
